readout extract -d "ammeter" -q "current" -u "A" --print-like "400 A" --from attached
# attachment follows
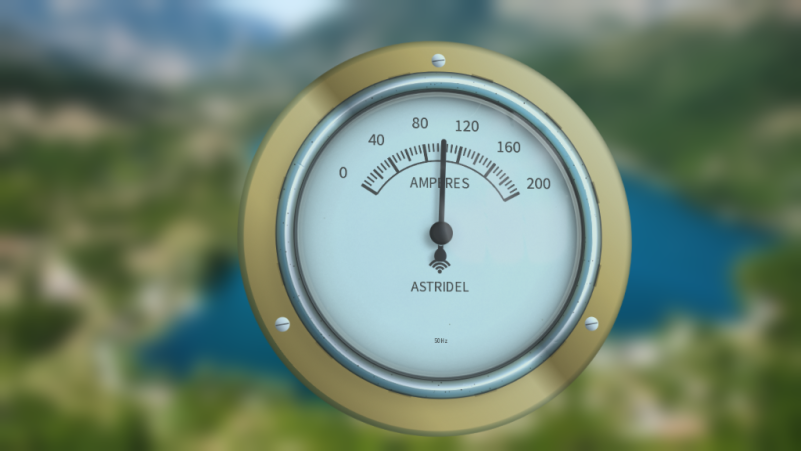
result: 100 A
